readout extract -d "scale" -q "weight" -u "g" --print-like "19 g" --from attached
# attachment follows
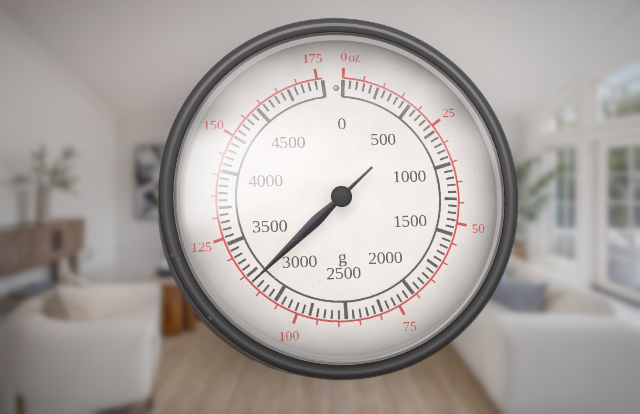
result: 3200 g
